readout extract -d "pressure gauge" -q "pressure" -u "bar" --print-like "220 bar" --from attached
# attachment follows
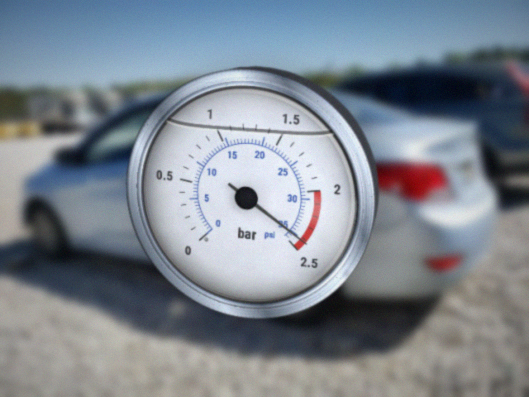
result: 2.4 bar
